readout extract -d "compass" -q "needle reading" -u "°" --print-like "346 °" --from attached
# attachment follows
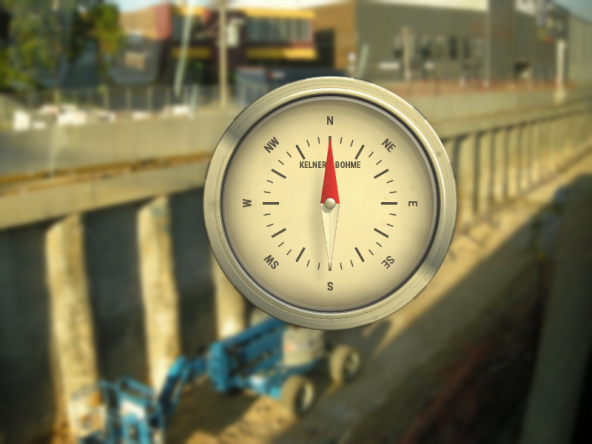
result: 0 °
